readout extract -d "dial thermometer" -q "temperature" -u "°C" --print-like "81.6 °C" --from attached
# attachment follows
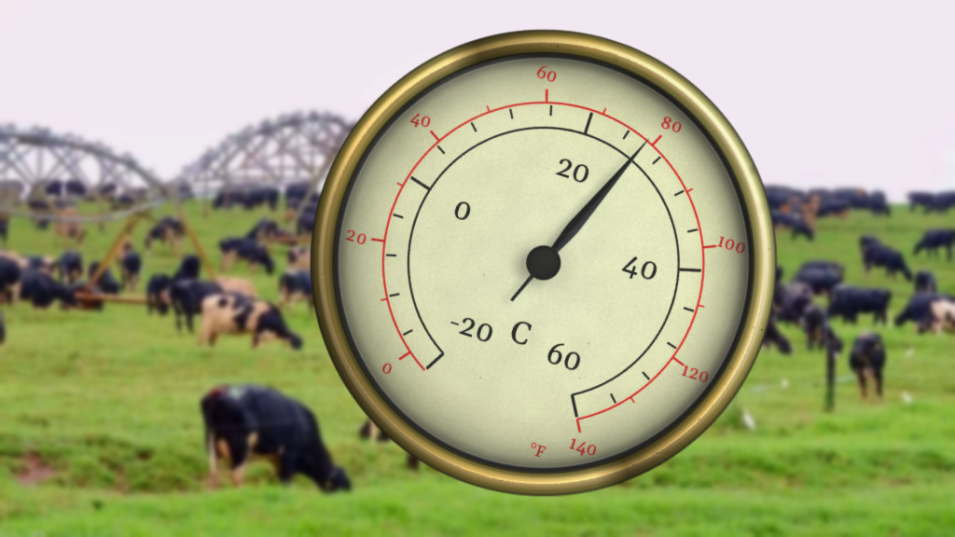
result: 26 °C
